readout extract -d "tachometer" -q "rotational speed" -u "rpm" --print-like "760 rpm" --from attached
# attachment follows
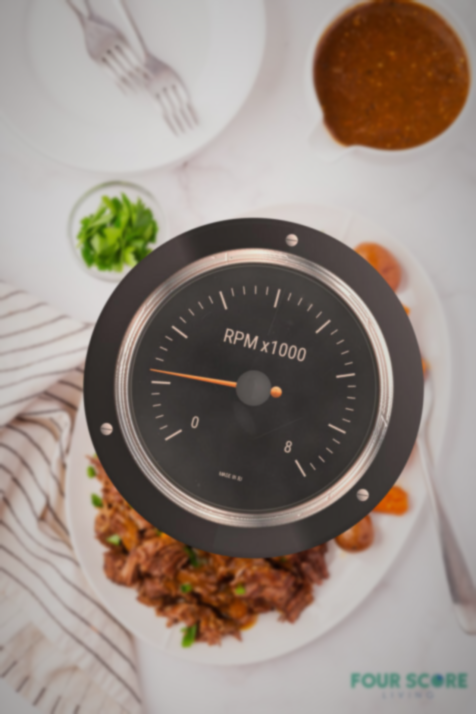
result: 1200 rpm
